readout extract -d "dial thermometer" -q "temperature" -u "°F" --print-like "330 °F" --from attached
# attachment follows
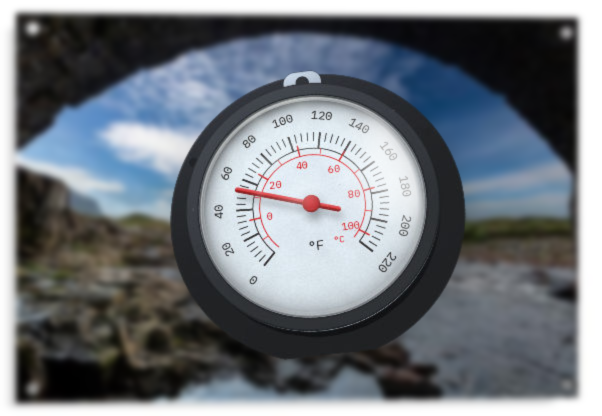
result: 52 °F
